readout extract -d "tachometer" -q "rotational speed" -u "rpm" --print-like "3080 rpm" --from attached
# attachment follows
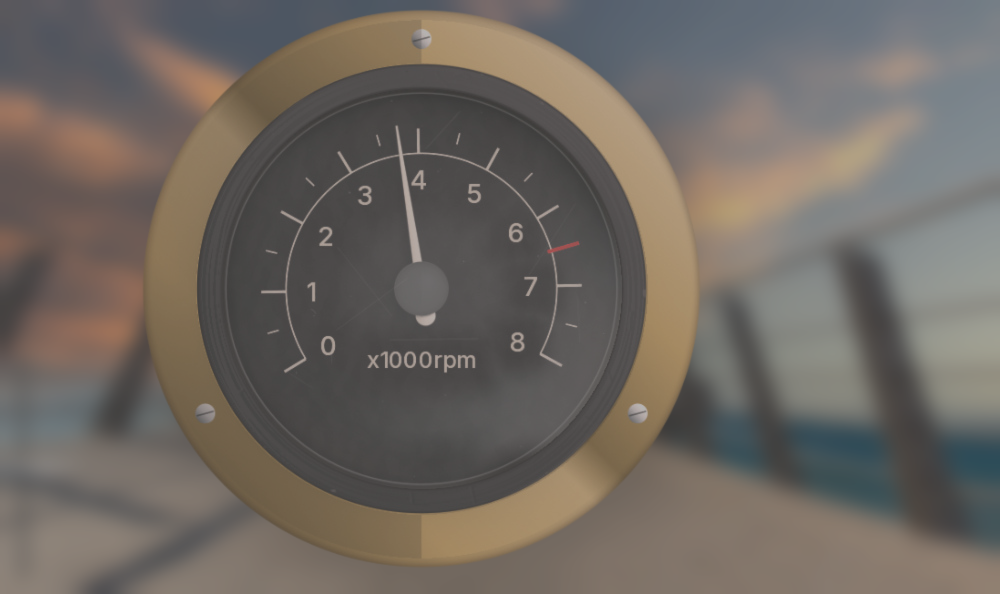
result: 3750 rpm
